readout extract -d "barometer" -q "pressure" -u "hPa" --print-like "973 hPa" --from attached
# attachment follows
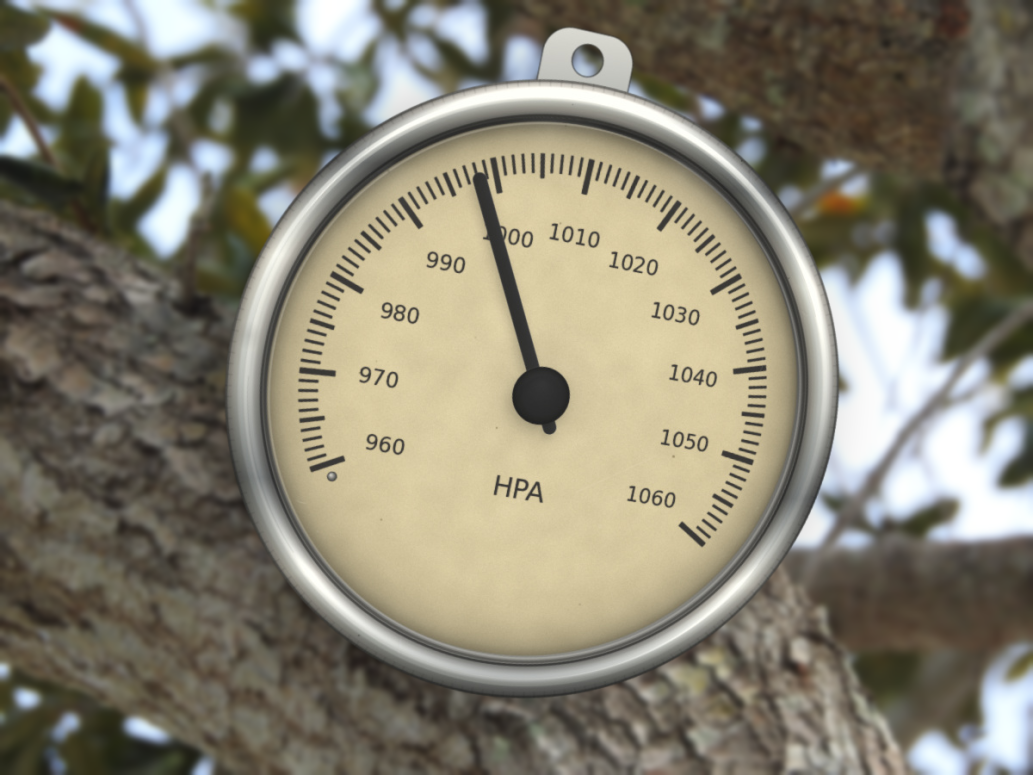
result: 998 hPa
